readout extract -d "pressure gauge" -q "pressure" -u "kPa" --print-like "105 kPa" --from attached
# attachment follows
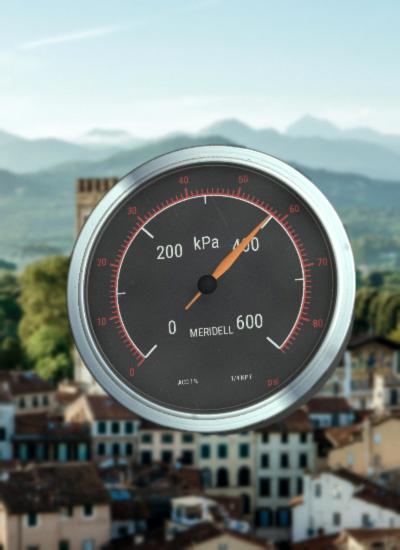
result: 400 kPa
